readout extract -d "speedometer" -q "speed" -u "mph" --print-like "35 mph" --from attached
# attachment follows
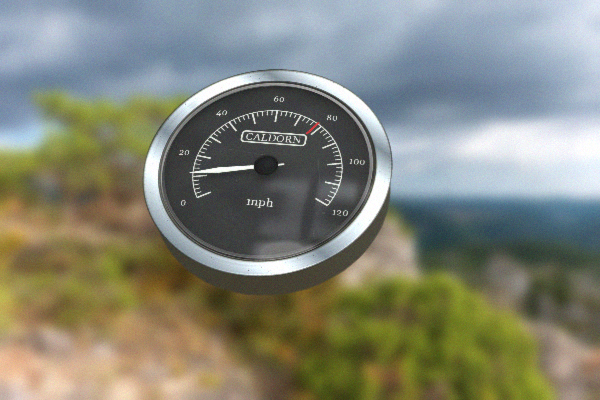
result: 10 mph
